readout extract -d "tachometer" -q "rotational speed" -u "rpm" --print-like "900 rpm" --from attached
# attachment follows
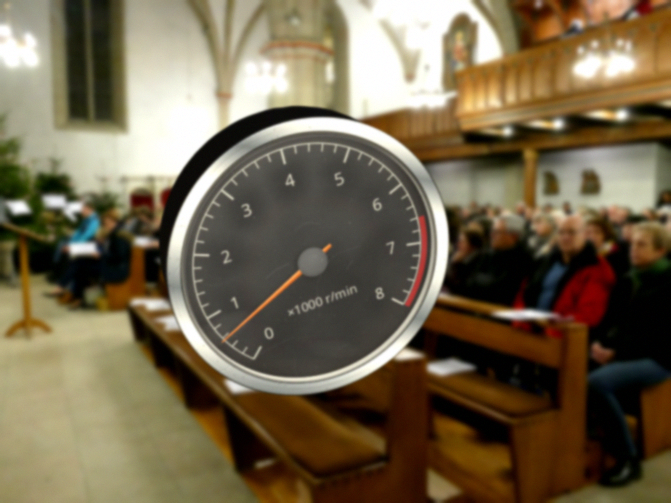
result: 600 rpm
